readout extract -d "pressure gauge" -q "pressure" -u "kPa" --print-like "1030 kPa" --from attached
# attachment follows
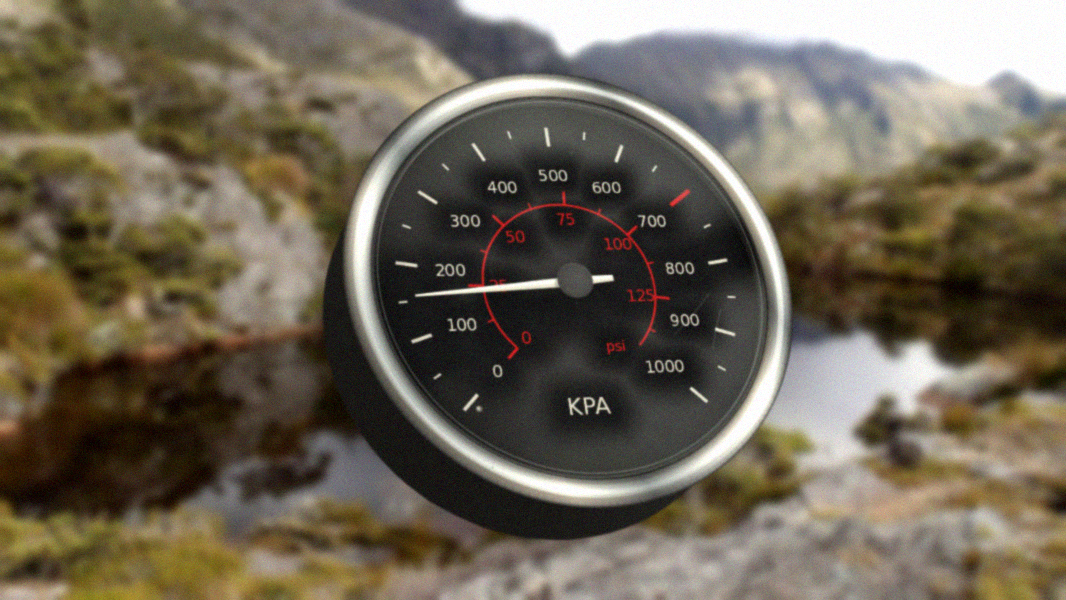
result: 150 kPa
